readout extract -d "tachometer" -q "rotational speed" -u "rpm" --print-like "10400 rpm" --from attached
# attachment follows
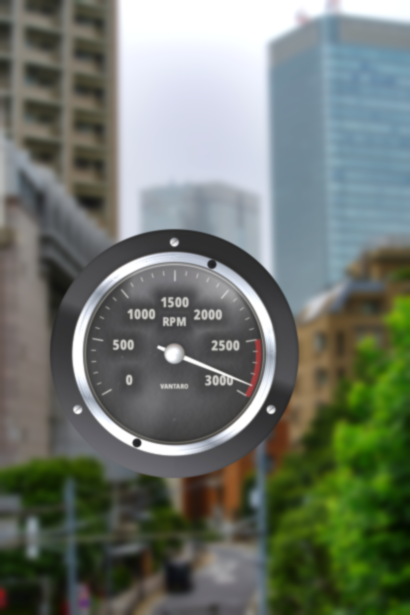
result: 2900 rpm
